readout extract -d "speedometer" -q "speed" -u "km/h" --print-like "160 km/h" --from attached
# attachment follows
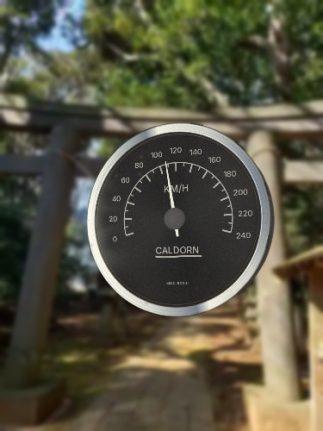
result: 110 km/h
